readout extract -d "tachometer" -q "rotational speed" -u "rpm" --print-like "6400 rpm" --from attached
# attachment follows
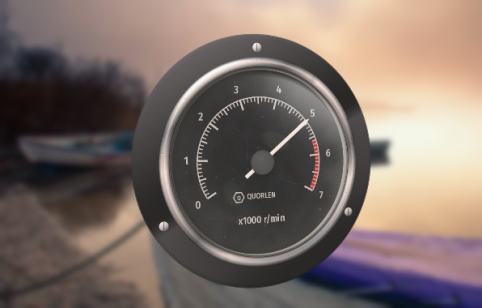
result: 5000 rpm
